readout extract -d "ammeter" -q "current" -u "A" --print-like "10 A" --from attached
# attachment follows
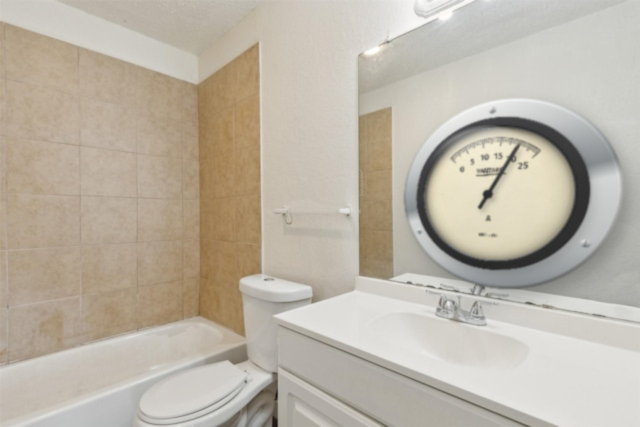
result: 20 A
